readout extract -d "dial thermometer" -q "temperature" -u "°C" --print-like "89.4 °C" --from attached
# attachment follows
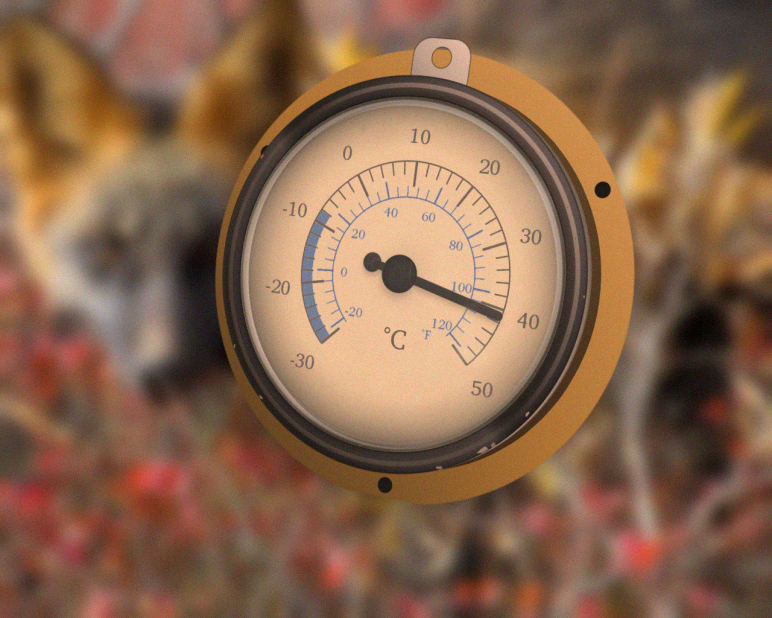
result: 41 °C
